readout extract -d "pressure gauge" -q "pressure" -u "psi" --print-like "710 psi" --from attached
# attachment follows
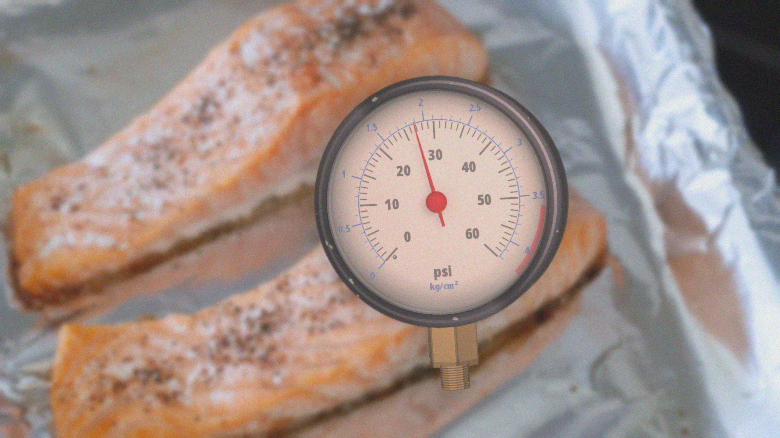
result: 27 psi
